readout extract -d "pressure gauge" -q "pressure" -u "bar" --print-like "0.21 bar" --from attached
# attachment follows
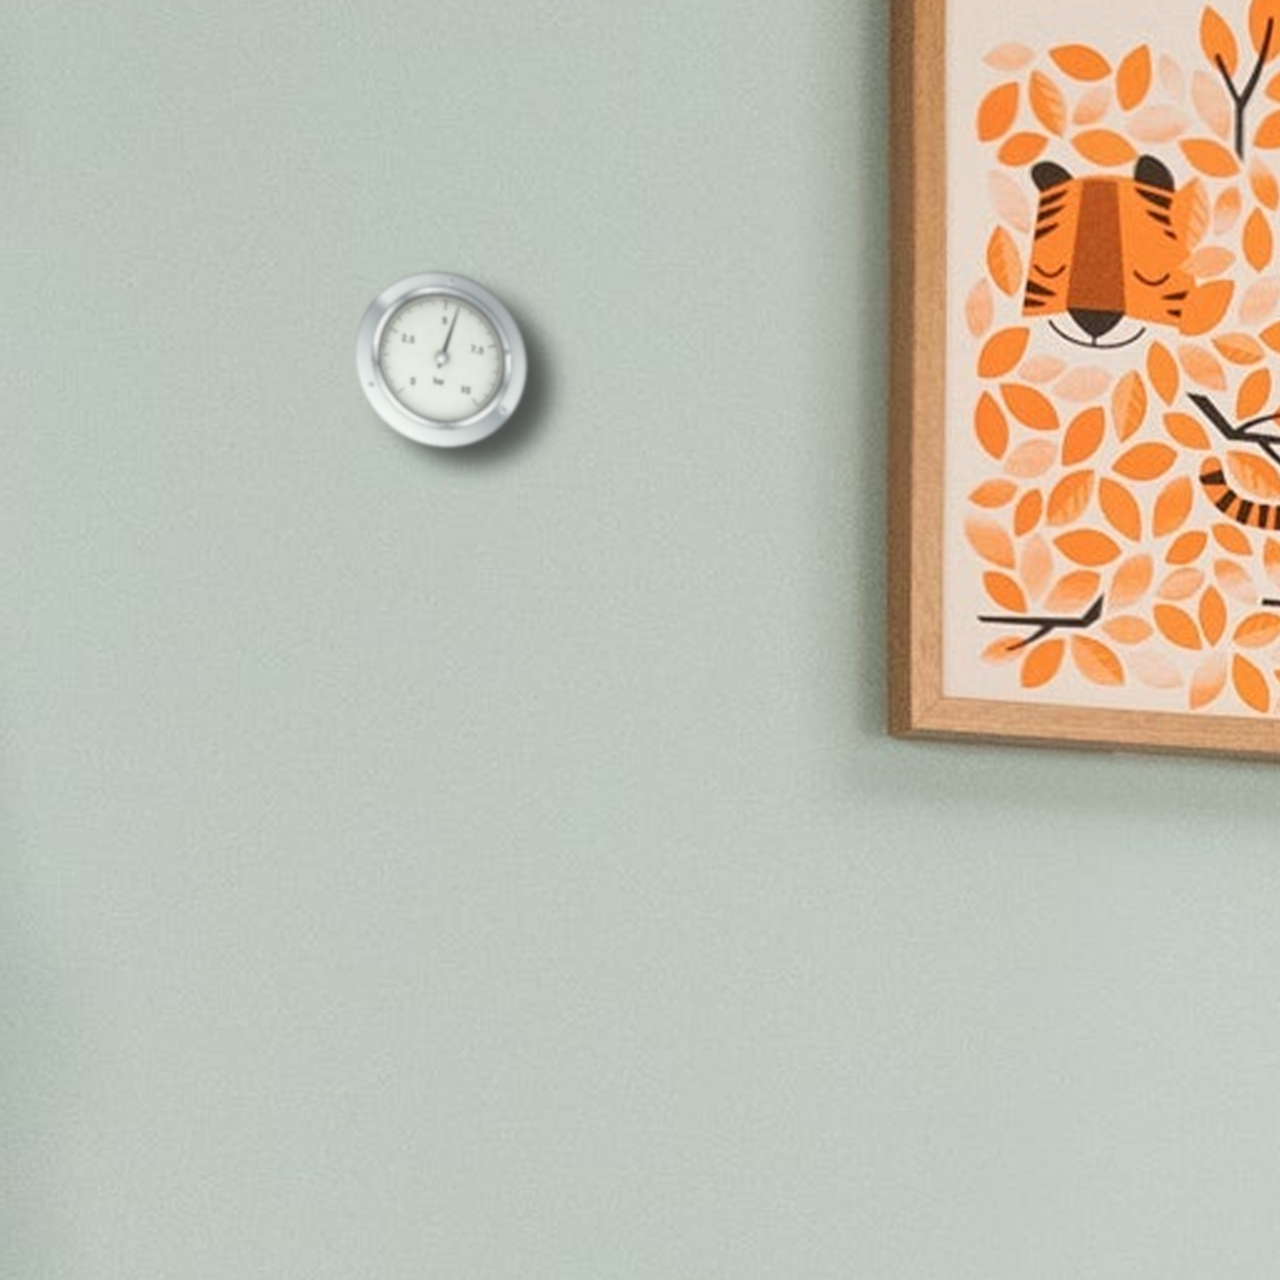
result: 5.5 bar
